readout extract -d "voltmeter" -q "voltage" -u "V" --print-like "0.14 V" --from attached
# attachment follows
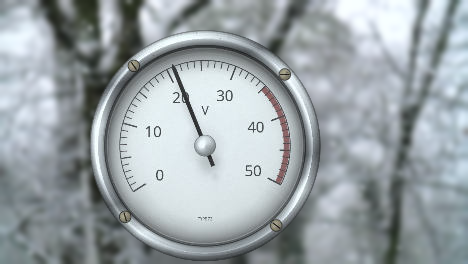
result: 21 V
